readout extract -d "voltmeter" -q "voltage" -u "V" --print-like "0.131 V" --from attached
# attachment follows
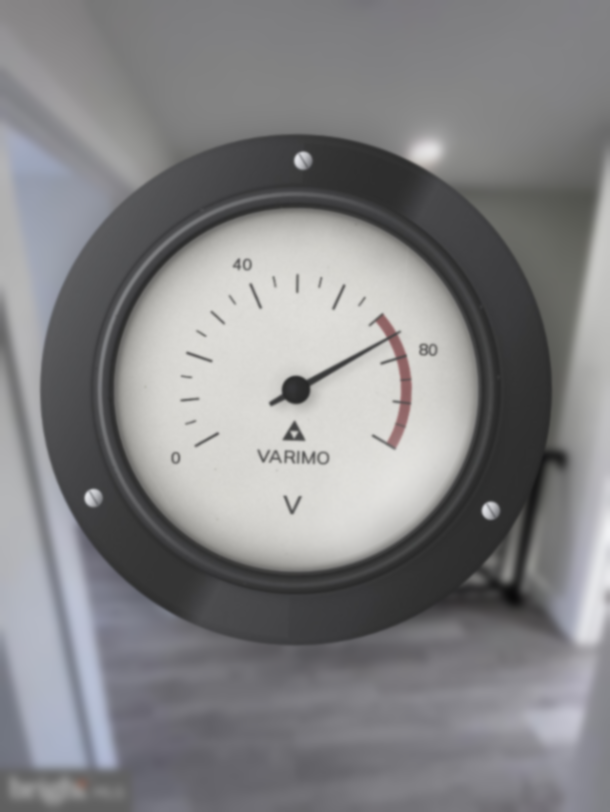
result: 75 V
